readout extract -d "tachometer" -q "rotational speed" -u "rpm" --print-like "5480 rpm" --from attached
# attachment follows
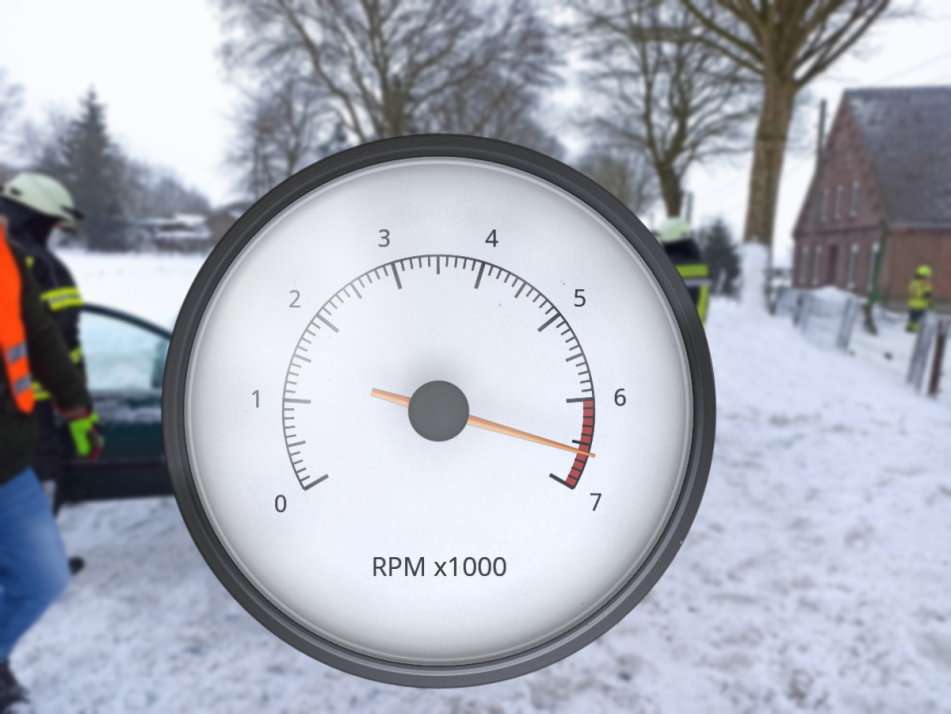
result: 6600 rpm
